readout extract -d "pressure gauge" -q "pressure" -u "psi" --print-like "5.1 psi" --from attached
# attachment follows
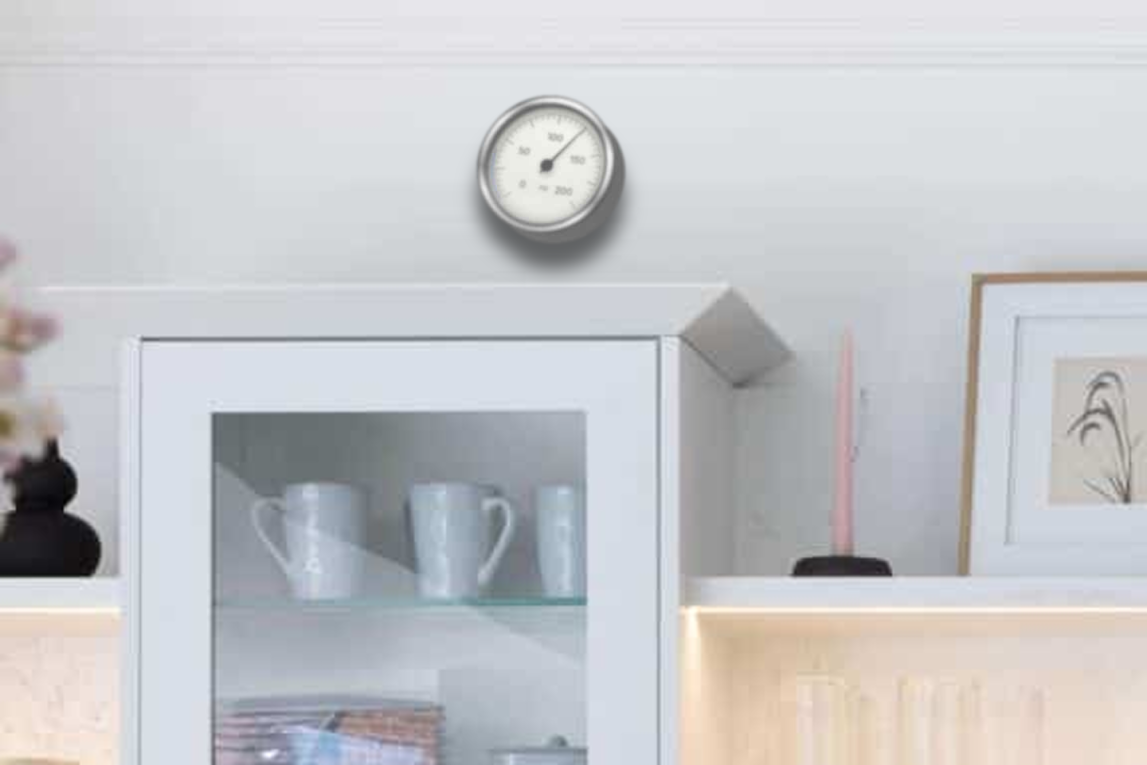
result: 125 psi
